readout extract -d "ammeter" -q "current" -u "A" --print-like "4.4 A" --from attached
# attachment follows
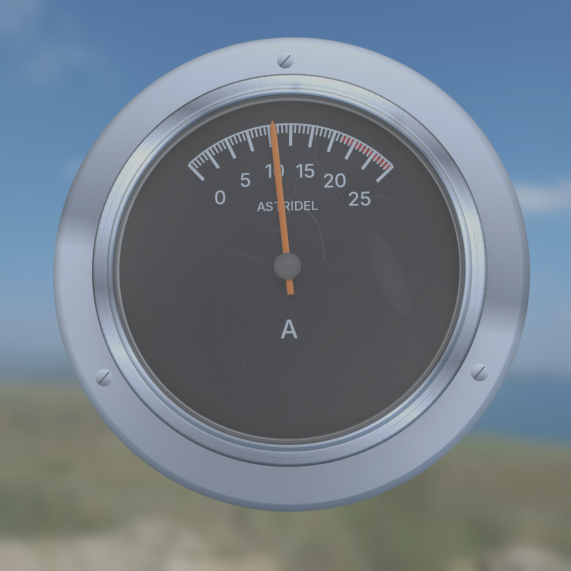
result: 10.5 A
